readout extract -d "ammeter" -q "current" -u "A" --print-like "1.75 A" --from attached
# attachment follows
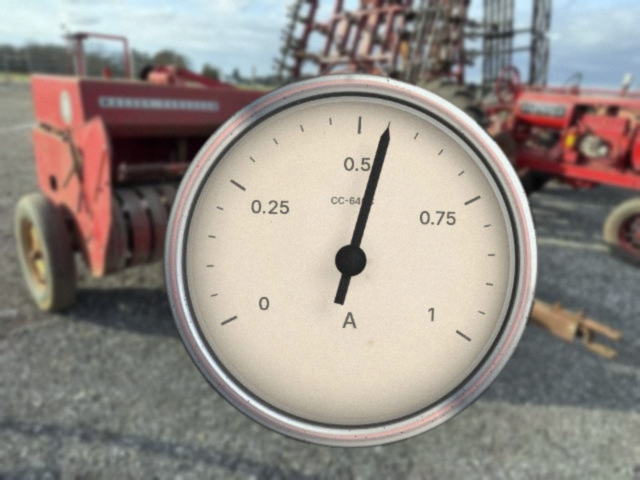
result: 0.55 A
